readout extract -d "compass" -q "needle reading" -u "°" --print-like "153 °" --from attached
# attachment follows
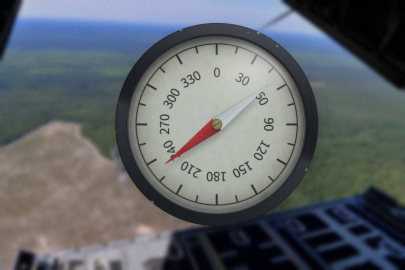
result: 232.5 °
